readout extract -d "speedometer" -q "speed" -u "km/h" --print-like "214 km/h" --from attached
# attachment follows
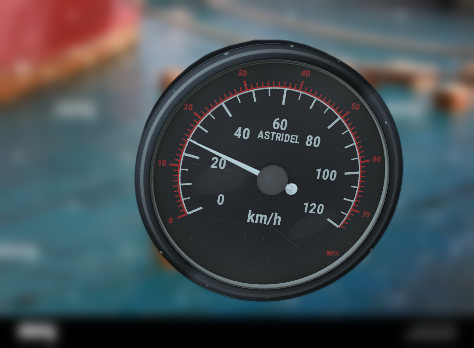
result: 25 km/h
